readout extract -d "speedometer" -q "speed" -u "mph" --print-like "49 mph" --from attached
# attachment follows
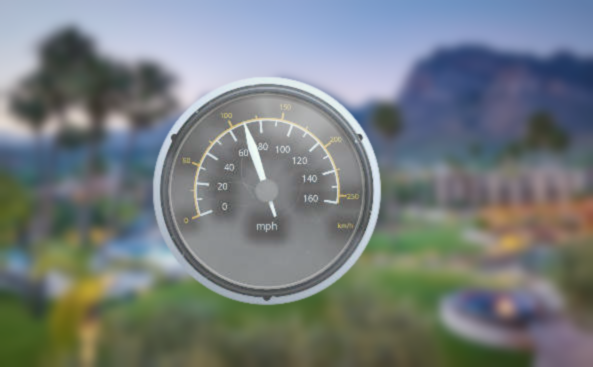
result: 70 mph
